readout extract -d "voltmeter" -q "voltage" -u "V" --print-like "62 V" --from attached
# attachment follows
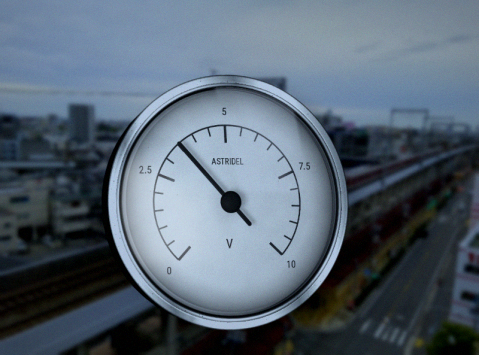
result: 3.5 V
